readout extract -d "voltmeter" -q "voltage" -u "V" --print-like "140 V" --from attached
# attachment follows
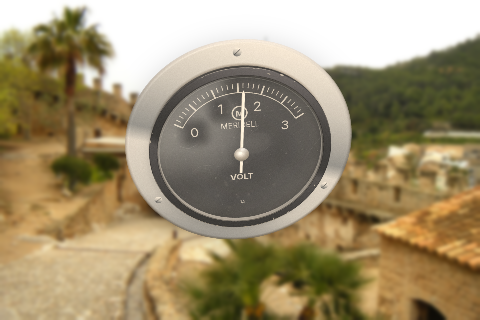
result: 1.6 V
